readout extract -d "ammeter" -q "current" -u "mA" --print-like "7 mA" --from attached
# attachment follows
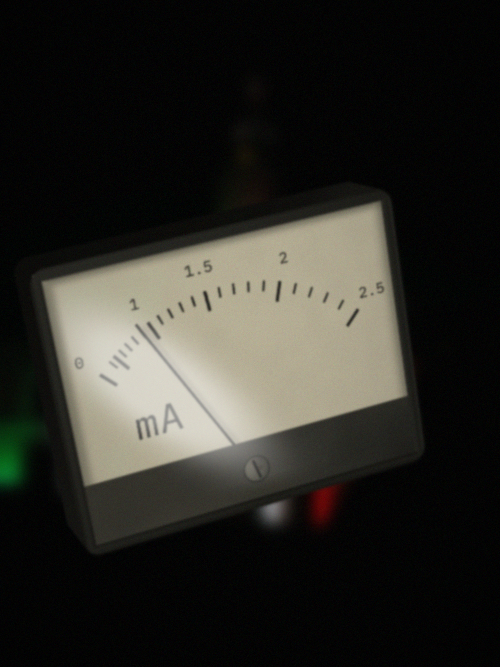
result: 0.9 mA
